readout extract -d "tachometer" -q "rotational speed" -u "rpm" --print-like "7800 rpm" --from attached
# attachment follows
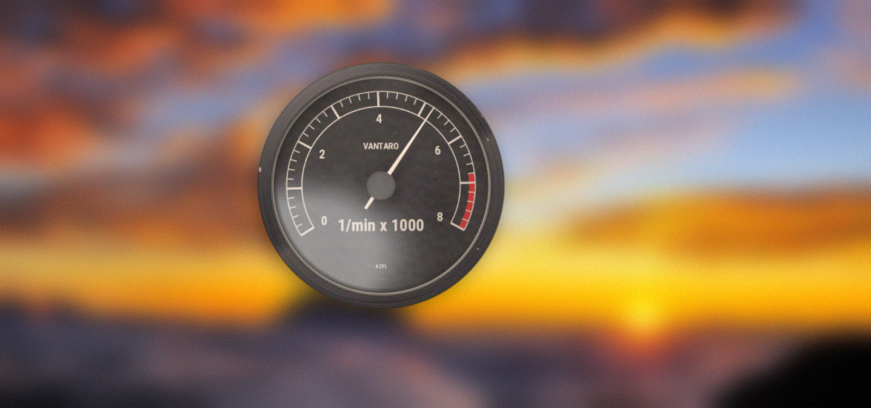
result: 5200 rpm
